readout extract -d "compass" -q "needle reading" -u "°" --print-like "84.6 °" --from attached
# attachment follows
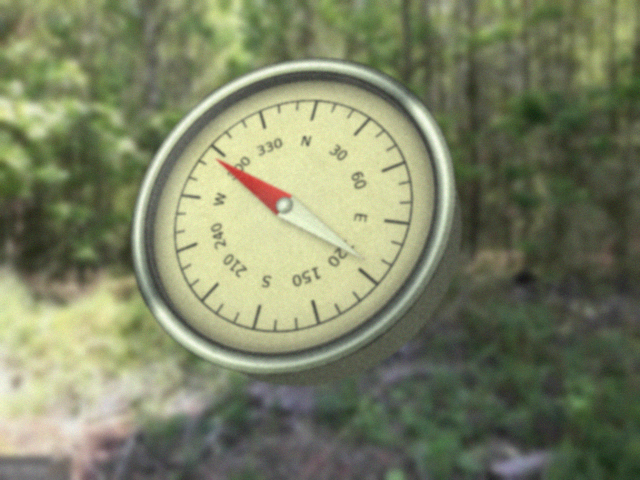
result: 295 °
